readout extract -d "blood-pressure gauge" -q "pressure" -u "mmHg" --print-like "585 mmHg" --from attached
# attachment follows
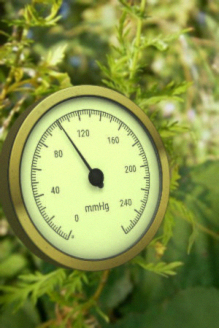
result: 100 mmHg
